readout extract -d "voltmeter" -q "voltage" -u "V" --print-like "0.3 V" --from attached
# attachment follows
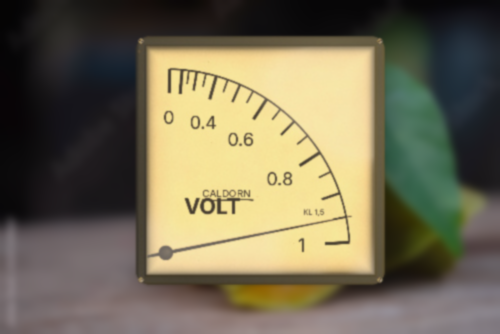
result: 0.95 V
